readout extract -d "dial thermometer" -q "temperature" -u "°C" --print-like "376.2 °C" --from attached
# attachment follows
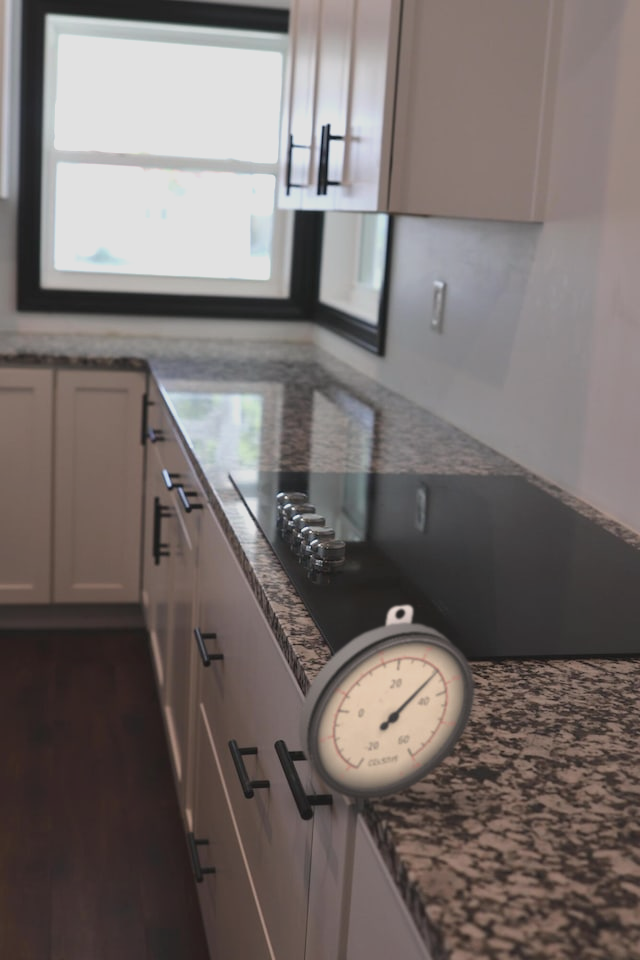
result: 32 °C
